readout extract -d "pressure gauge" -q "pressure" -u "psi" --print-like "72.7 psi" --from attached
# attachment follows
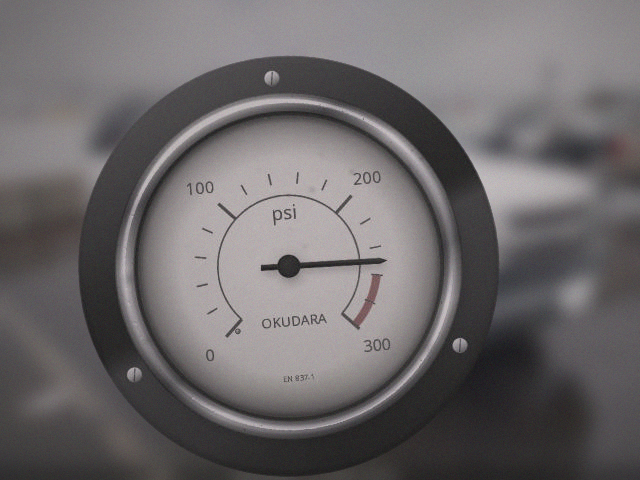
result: 250 psi
